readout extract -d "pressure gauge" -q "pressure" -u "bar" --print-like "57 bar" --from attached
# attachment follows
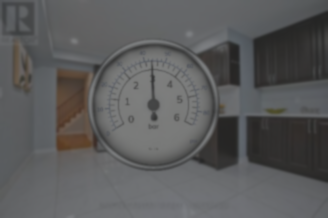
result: 3 bar
